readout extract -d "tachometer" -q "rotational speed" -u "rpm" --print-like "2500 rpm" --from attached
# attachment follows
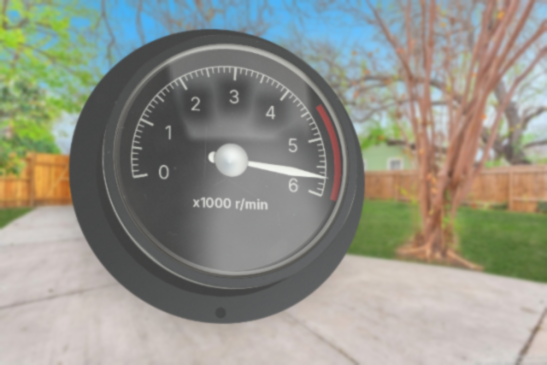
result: 5700 rpm
